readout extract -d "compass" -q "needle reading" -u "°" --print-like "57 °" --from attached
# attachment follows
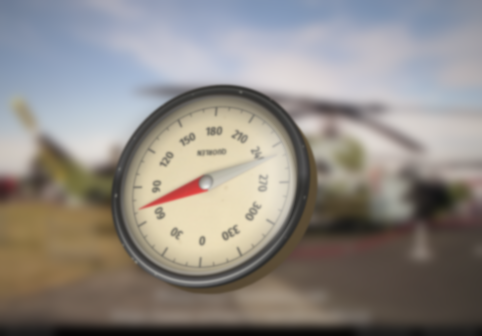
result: 70 °
